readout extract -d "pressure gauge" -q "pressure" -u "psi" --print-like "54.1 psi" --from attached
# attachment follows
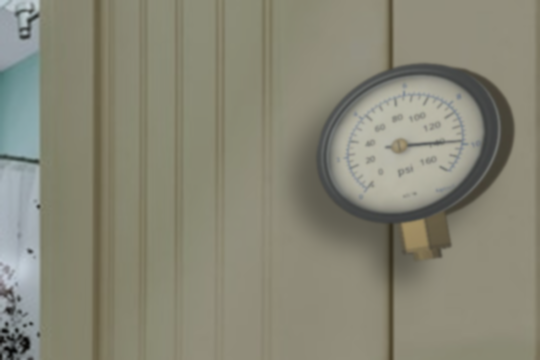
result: 140 psi
